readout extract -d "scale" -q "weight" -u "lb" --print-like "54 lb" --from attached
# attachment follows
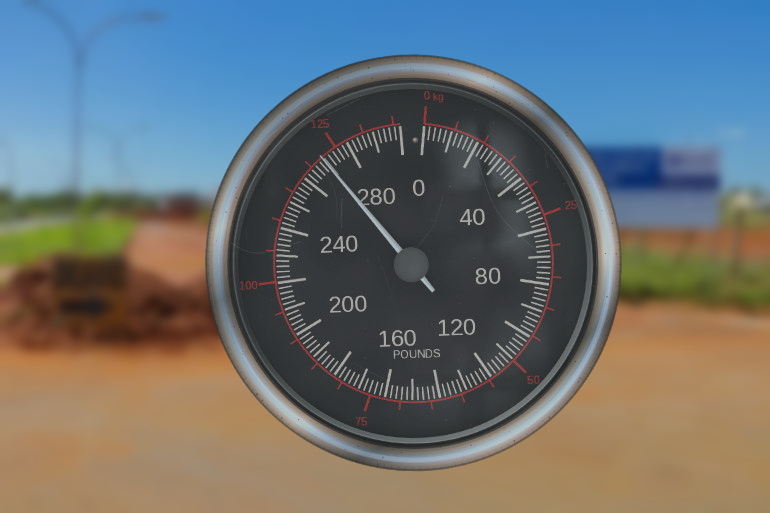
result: 270 lb
